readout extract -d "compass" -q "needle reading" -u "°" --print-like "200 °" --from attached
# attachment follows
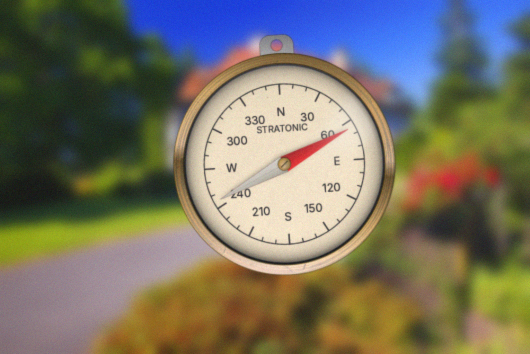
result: 65 °
